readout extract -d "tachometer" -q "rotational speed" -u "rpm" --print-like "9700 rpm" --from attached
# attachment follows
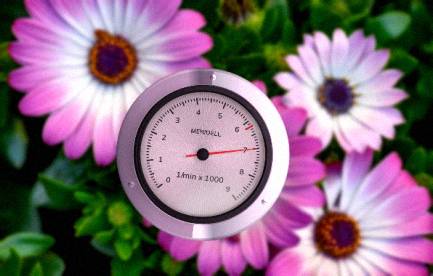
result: 7000 rpm
